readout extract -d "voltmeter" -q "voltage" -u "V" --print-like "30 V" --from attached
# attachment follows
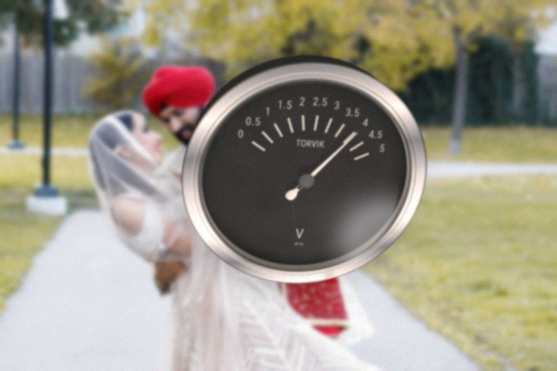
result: 4 V
